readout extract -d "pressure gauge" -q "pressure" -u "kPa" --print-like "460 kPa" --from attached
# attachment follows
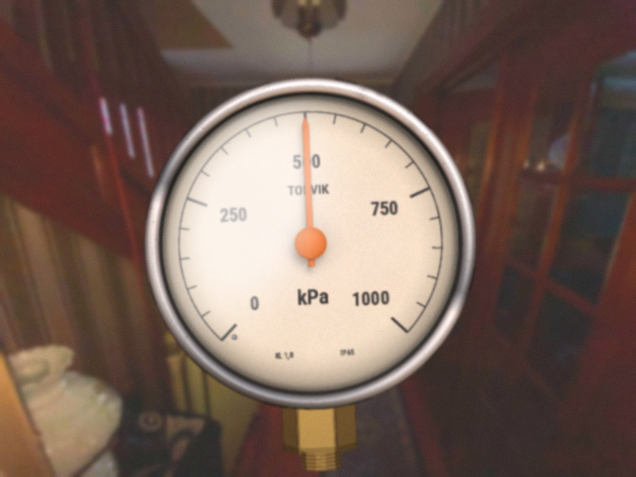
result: 500 kPa
